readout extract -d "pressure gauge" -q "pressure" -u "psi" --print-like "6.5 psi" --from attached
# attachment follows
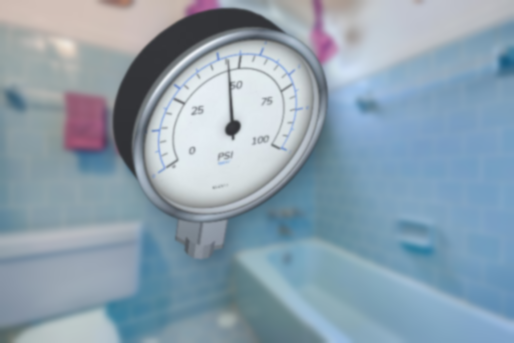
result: 45 psi
